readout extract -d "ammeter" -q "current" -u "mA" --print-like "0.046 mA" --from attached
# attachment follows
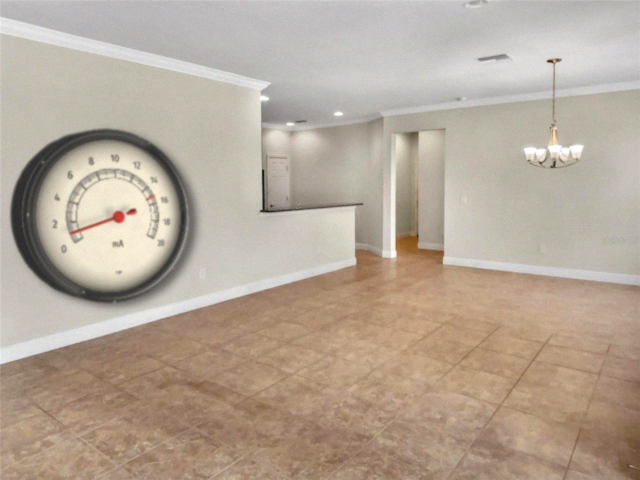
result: 1 mA
